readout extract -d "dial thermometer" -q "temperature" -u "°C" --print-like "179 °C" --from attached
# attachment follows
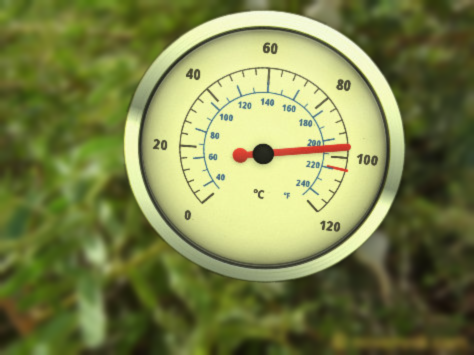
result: 96 °C
